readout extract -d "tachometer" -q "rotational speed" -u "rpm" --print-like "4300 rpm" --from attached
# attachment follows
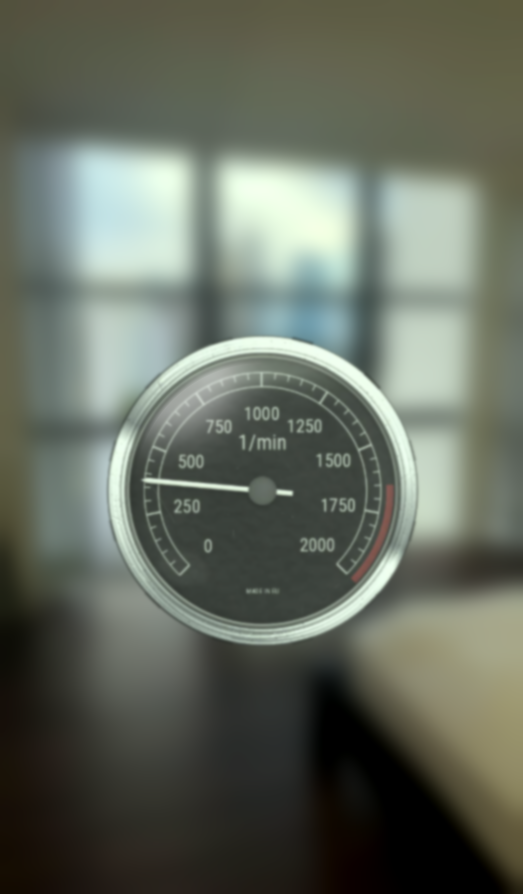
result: 375 rpm
